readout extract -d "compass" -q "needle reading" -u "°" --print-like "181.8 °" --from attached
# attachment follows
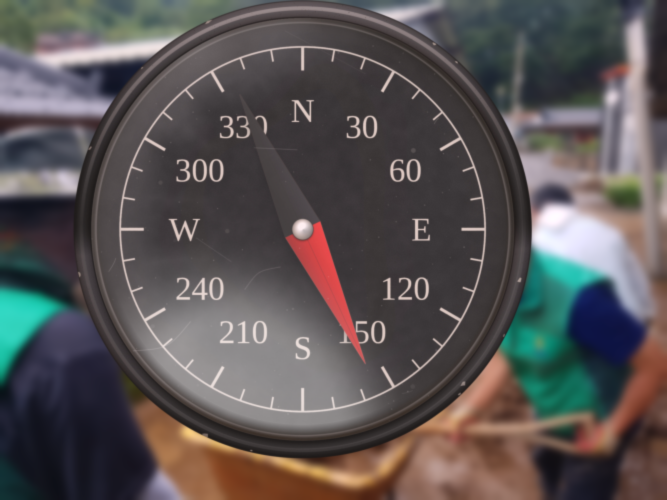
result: 155 °
